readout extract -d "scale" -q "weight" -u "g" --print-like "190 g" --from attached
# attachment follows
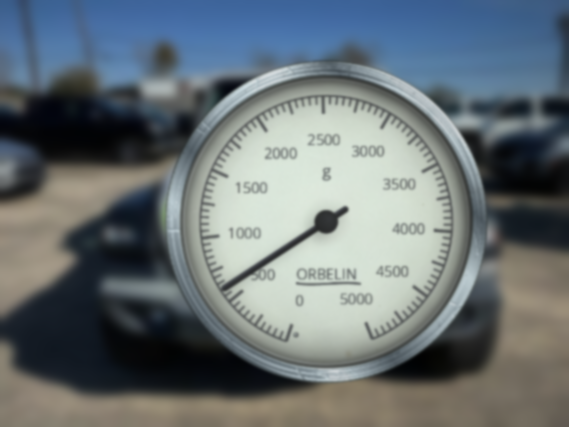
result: 600 g
